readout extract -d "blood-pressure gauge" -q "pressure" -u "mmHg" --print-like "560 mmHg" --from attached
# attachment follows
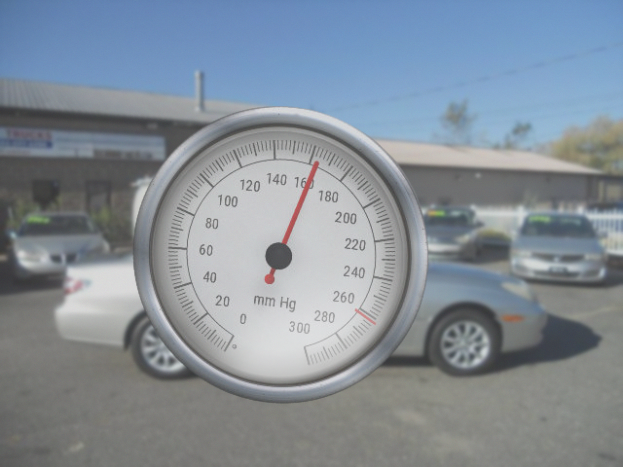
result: 164 mmHg
